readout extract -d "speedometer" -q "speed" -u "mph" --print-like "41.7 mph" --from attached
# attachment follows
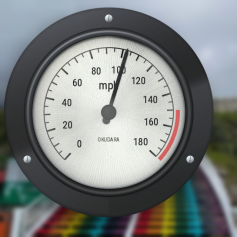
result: 102.5 mph
